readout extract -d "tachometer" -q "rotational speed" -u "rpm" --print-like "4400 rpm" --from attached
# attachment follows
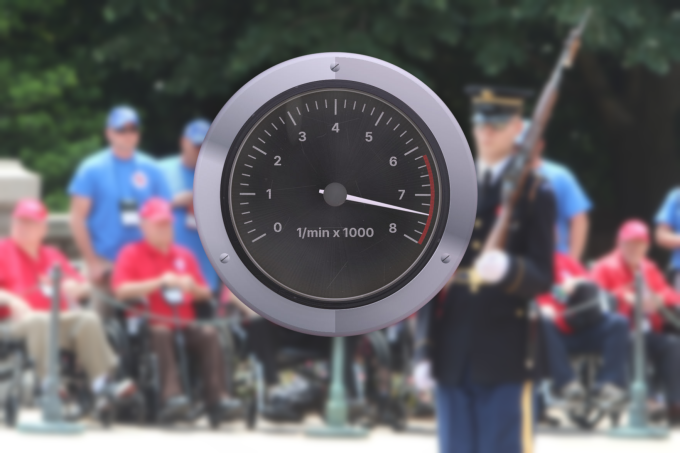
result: 7400 rpm
